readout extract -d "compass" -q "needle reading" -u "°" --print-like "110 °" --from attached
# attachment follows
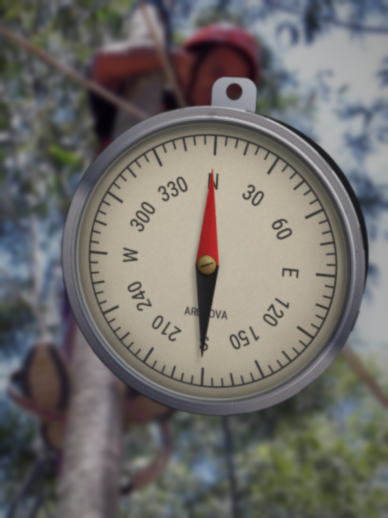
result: 0 °
